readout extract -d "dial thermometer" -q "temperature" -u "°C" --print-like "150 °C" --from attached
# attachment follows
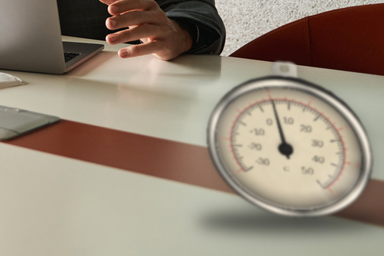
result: 5 °C
